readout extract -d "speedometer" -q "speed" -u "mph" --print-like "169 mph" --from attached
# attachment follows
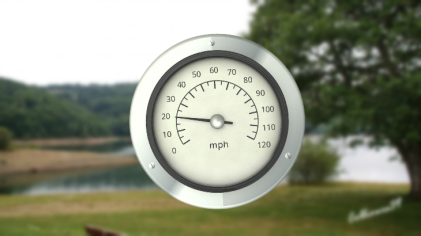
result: 20 mph
